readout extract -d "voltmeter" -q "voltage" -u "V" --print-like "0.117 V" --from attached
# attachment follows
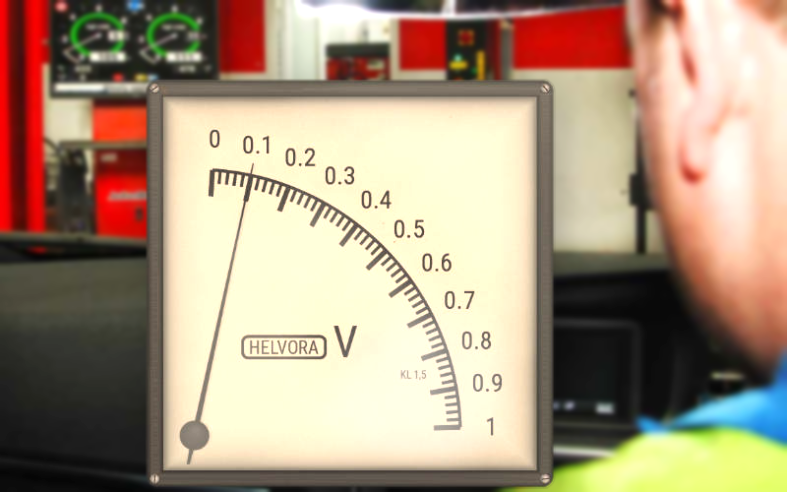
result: 0.1 V
